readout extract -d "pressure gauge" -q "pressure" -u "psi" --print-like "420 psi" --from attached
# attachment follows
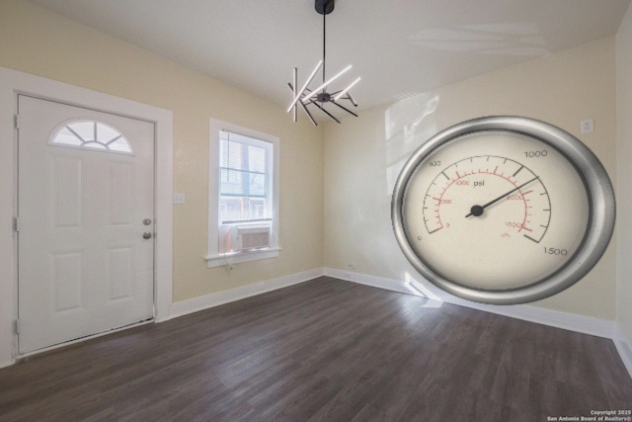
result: 1100 psi
